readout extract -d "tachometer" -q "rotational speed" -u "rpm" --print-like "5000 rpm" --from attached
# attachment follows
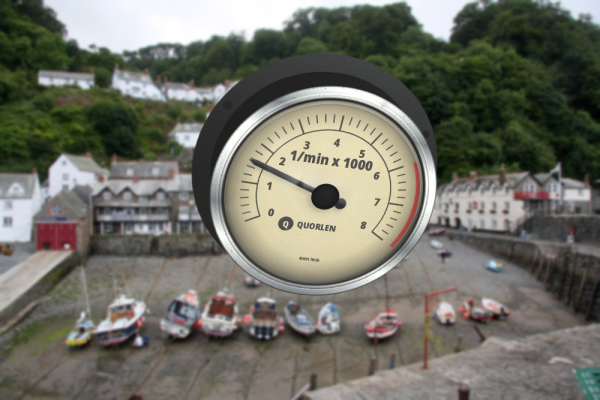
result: 1600 rpm
